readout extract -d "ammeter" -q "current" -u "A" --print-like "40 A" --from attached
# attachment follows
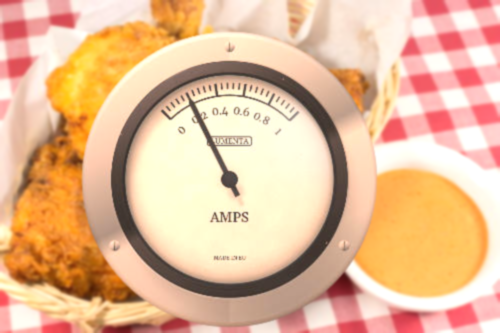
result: 0.2 A
